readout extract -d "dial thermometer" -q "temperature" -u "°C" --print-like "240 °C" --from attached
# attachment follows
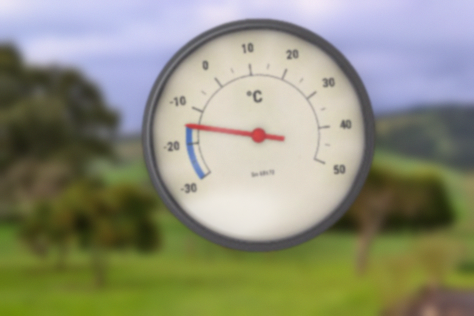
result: -15 °C
